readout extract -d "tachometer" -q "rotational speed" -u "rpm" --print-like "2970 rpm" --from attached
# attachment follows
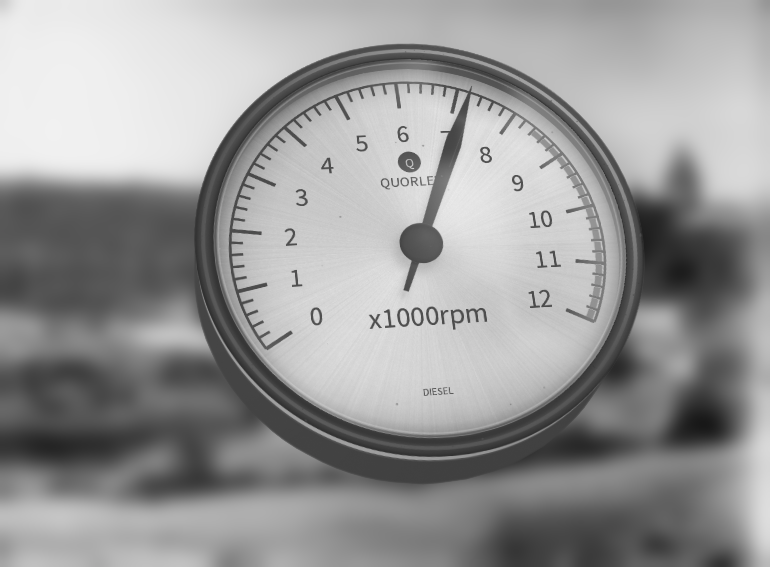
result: 7200 rpm
